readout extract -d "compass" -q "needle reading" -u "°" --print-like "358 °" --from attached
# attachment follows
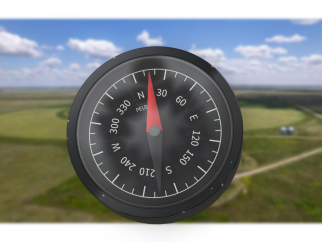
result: 15 °
